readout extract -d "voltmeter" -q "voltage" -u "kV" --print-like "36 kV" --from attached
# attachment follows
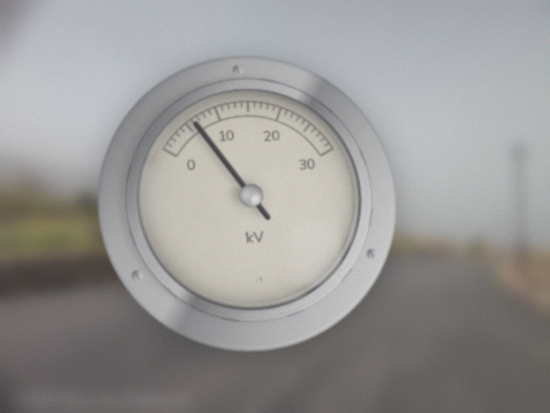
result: 6 kV
